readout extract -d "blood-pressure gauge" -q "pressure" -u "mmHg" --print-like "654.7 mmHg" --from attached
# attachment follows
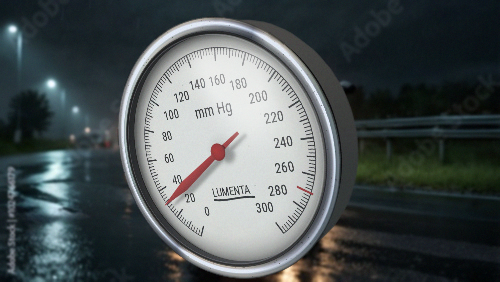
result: 30 mmHg
